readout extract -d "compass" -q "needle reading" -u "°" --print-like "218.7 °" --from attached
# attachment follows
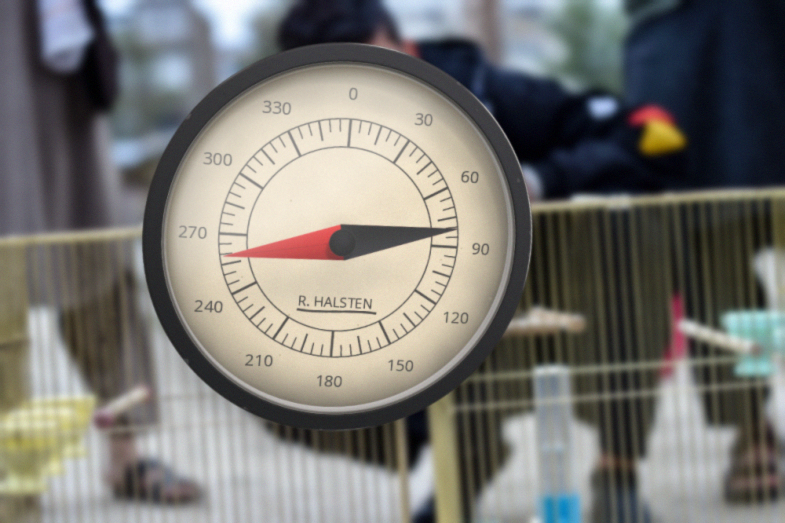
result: 260 °
